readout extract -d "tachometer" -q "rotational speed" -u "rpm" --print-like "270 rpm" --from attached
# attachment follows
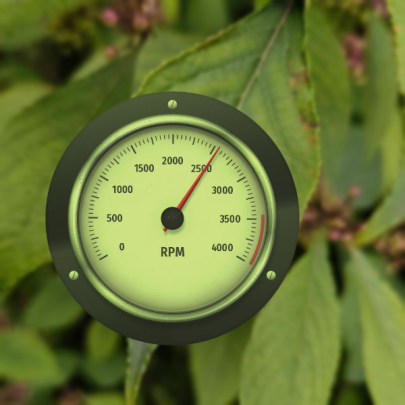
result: 2550 rpm
